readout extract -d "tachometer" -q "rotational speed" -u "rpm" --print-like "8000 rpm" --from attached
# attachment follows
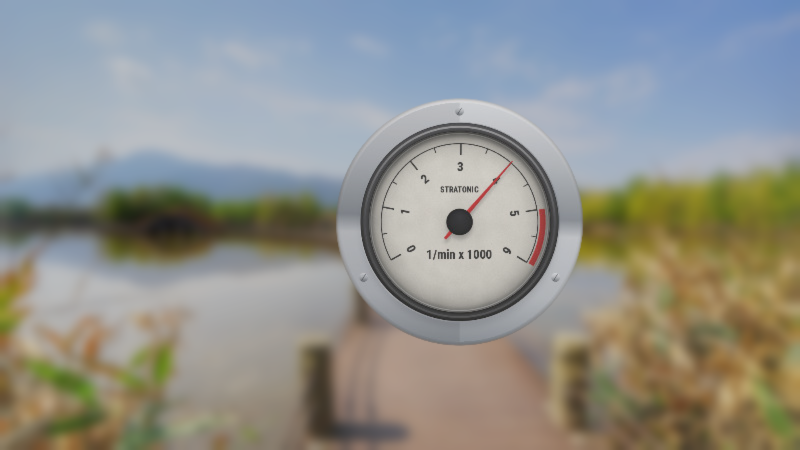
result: 4000 rpm
